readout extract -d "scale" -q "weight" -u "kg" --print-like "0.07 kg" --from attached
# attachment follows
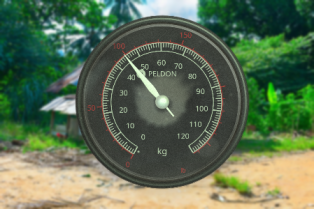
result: 45 kg
